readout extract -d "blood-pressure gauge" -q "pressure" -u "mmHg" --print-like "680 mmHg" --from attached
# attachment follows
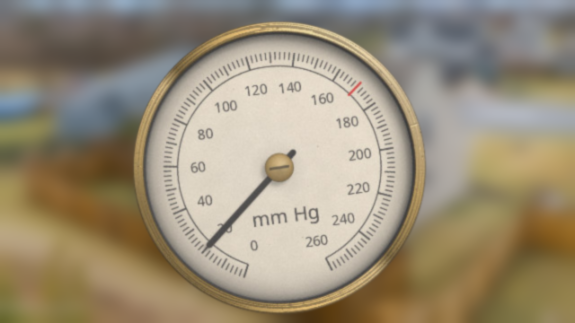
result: 20 mmHg
